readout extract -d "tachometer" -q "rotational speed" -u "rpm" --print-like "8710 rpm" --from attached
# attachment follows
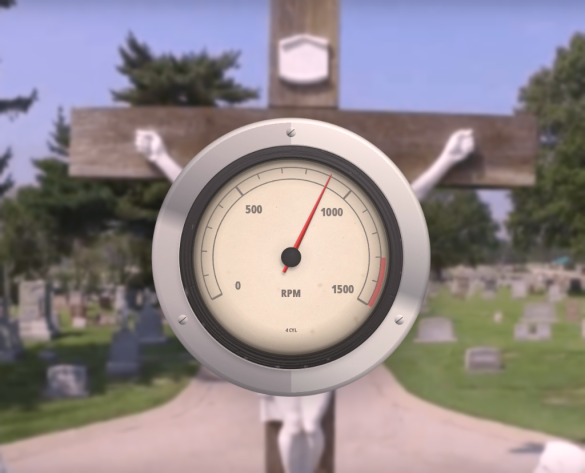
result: 900 rpm
